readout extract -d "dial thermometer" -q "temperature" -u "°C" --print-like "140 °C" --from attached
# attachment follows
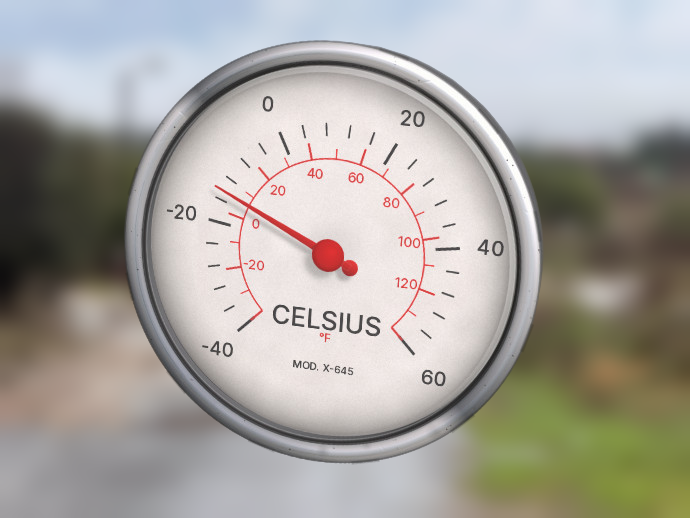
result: -14 °C
